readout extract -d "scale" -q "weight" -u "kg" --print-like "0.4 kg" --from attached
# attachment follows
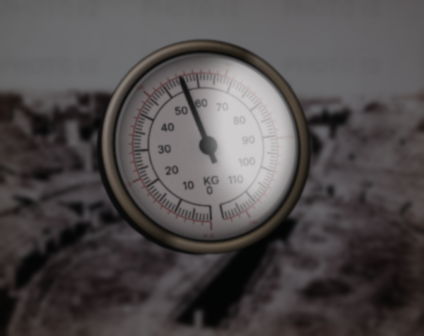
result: 55 kg
